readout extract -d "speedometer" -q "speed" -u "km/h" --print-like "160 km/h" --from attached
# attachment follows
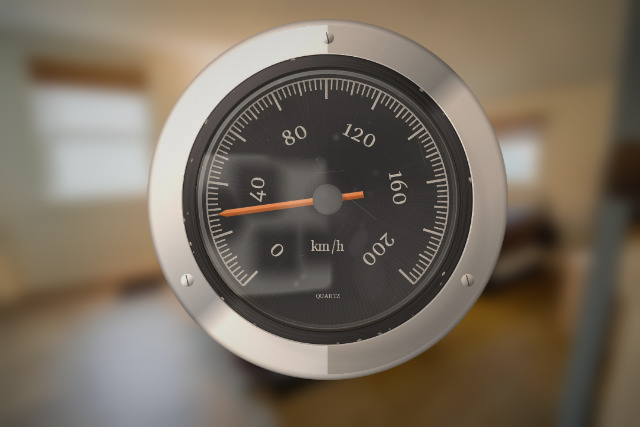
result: 28 km/h
